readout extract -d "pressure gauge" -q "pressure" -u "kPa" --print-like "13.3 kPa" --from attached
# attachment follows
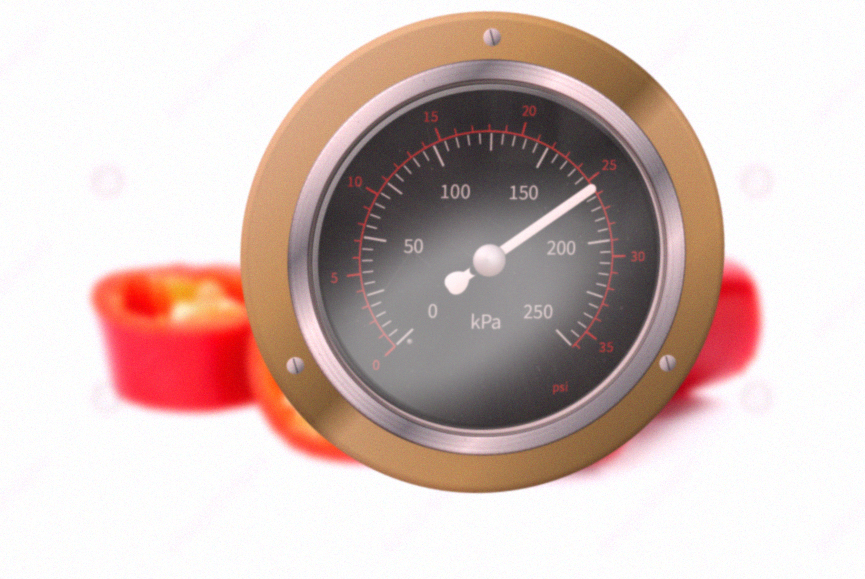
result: 175 kPa
